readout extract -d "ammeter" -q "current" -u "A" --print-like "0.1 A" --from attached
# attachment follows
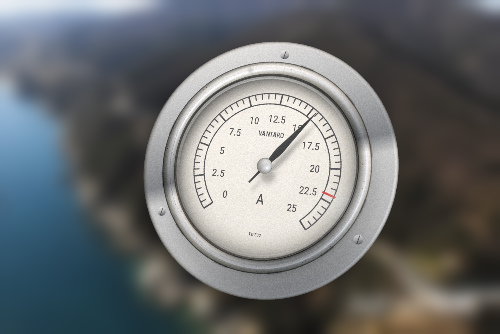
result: 15.5 A
